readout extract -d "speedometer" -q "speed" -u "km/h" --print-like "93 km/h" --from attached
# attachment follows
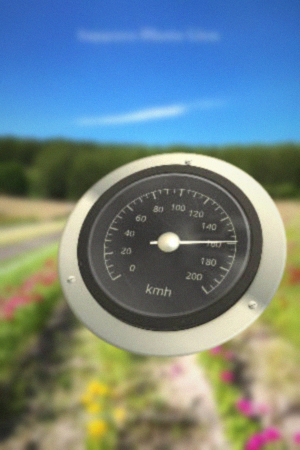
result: 160 km/h
